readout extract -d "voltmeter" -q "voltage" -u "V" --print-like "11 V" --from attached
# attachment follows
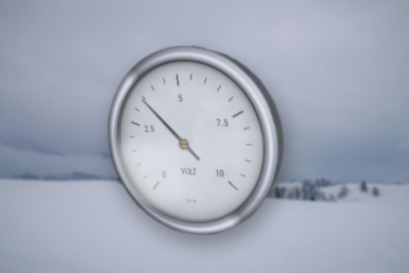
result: 3.5 V
